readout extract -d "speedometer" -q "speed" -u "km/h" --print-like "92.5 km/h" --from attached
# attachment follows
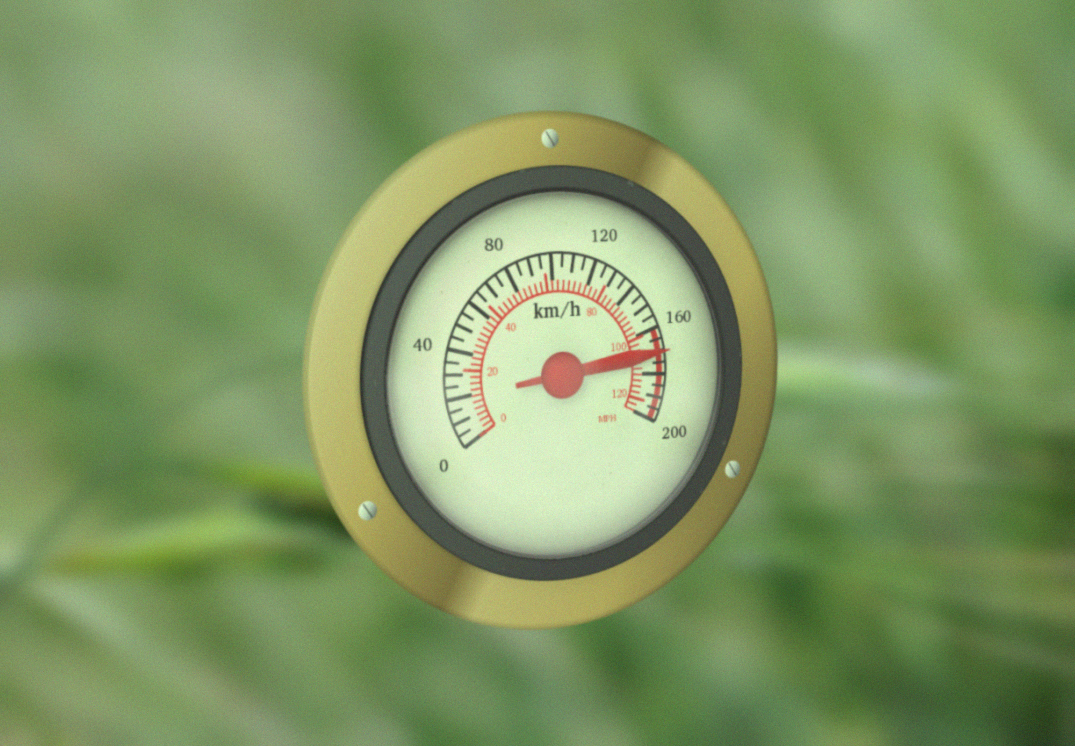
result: 170 km/h
